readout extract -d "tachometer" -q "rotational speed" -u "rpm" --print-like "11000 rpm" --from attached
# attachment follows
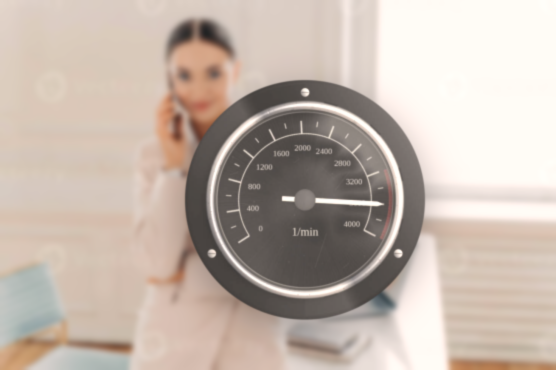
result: 3600 rpm
